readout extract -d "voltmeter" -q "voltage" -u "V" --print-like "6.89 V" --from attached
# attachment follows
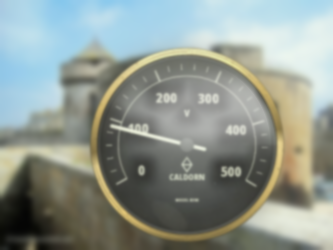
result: 90 V
